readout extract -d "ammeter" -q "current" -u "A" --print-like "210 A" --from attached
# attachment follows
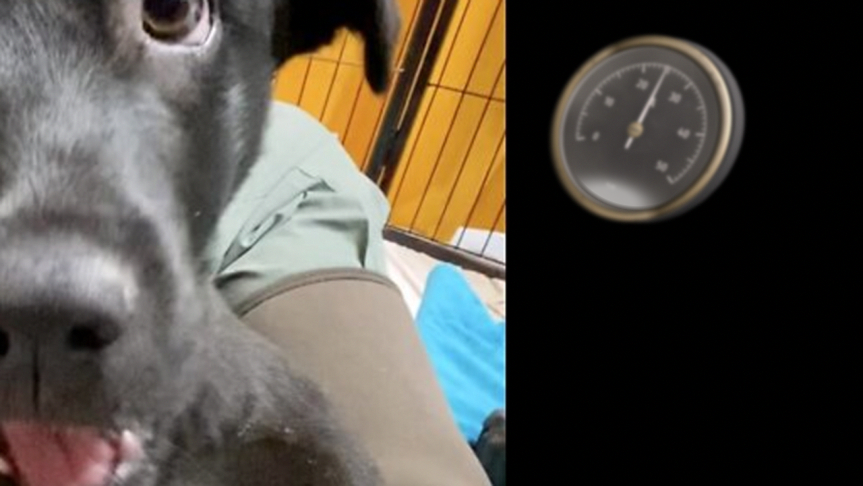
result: 25 A
